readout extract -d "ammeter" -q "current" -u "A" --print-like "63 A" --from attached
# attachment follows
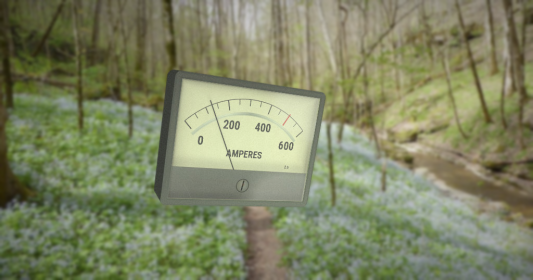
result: 125 A
